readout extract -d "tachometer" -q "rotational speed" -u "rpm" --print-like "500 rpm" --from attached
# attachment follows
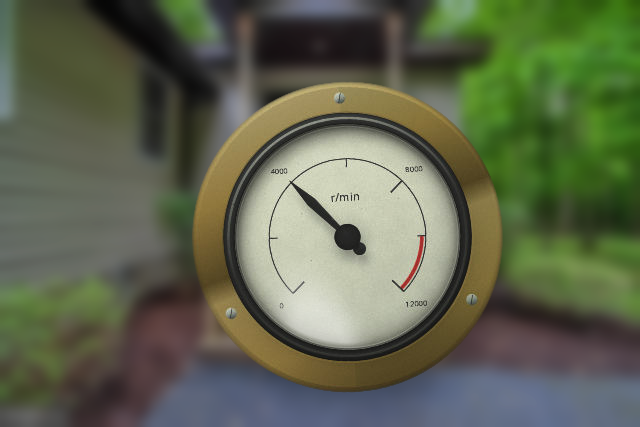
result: 4000 rpm
